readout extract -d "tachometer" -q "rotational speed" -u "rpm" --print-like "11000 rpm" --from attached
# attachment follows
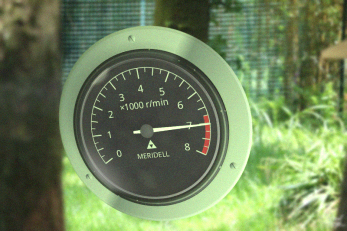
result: 7000 rpm
